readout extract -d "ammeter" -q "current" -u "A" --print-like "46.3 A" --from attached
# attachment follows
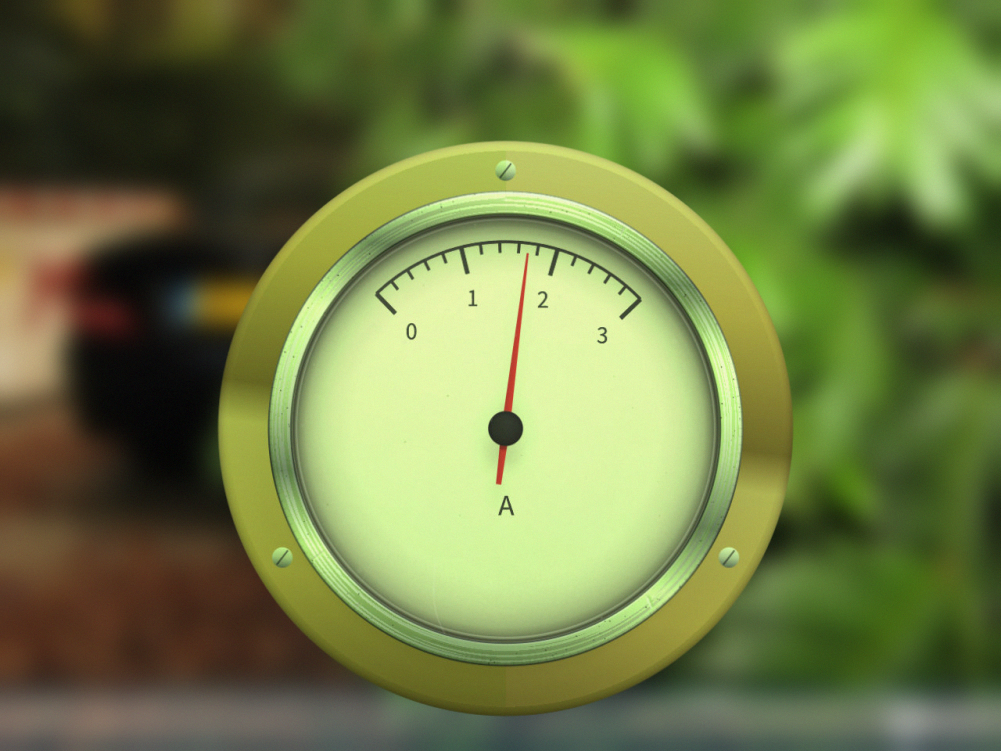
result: 1.7 A
